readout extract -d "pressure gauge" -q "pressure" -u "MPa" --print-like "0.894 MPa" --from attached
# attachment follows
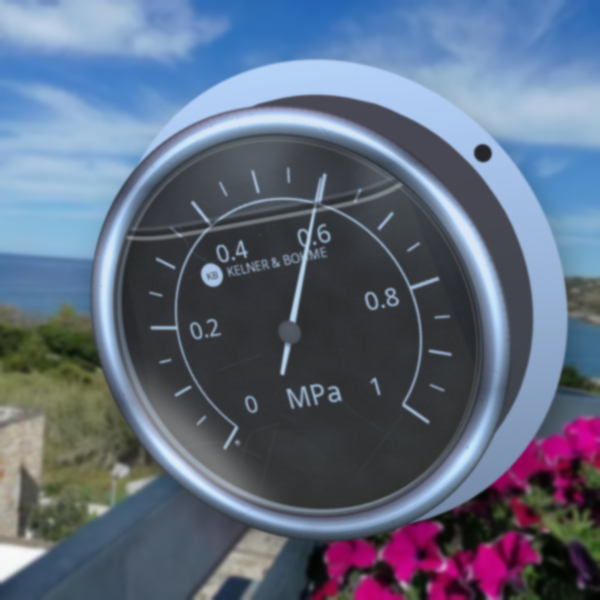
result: 0.6 MPa
